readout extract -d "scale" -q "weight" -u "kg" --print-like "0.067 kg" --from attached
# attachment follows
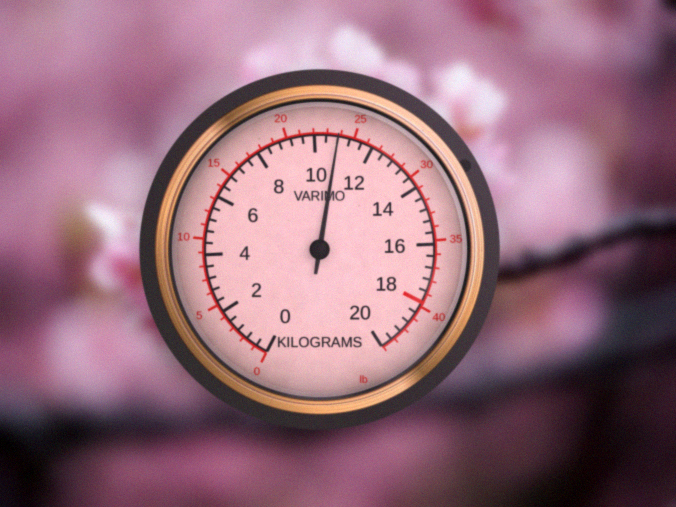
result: 10.8 kg
